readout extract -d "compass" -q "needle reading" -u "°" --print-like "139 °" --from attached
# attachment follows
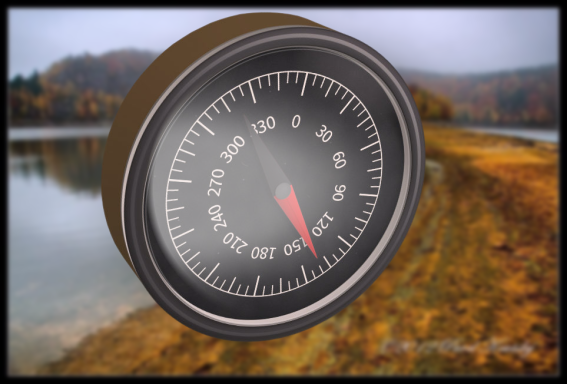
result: 140 °
